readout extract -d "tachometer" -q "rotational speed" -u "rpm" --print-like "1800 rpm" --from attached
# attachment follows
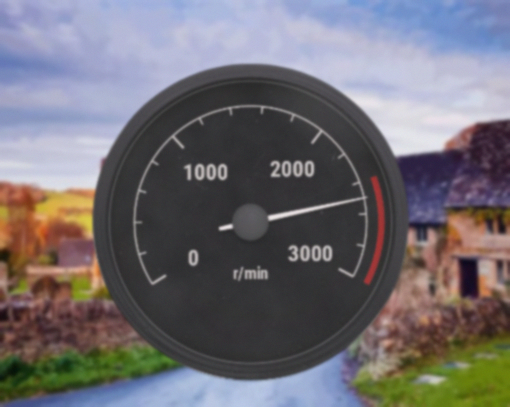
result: 2500 rpm
